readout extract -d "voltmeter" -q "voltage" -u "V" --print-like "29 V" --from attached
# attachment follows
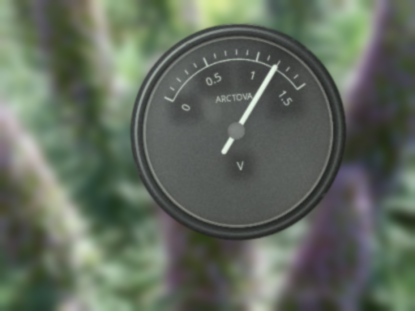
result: 1.2 V
